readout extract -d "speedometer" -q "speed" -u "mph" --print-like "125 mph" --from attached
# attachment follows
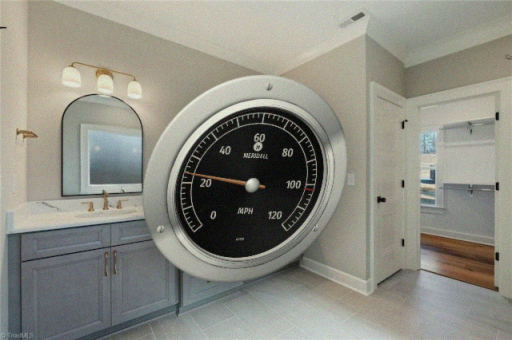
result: 24 mph
